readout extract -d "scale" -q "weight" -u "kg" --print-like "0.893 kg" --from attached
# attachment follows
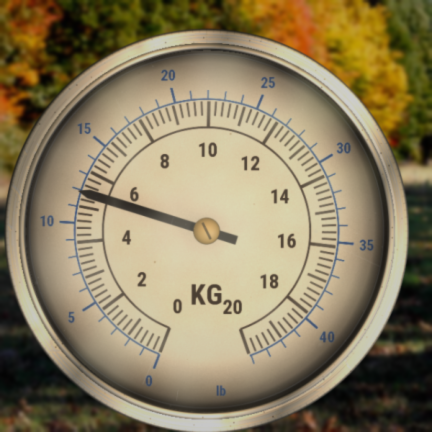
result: 5.4 kg
